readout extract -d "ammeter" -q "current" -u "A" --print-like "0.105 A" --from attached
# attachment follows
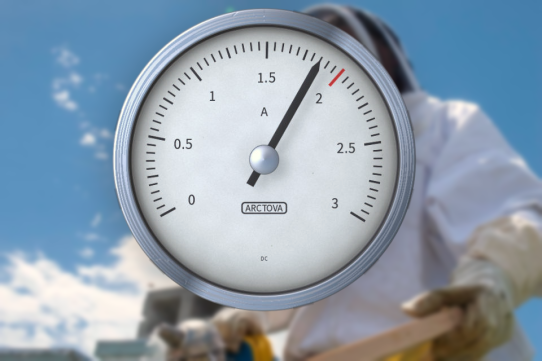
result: 1.85 A
